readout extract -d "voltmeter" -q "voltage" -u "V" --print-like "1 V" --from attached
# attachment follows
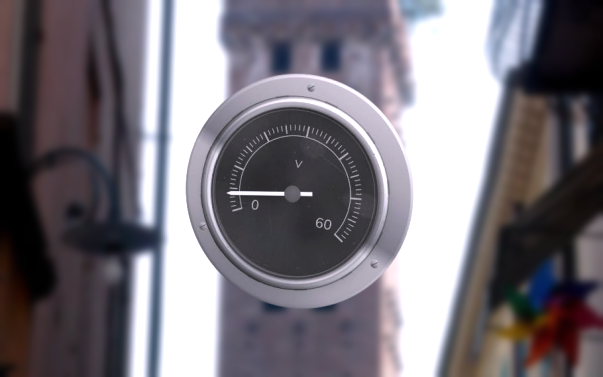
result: 4 V
